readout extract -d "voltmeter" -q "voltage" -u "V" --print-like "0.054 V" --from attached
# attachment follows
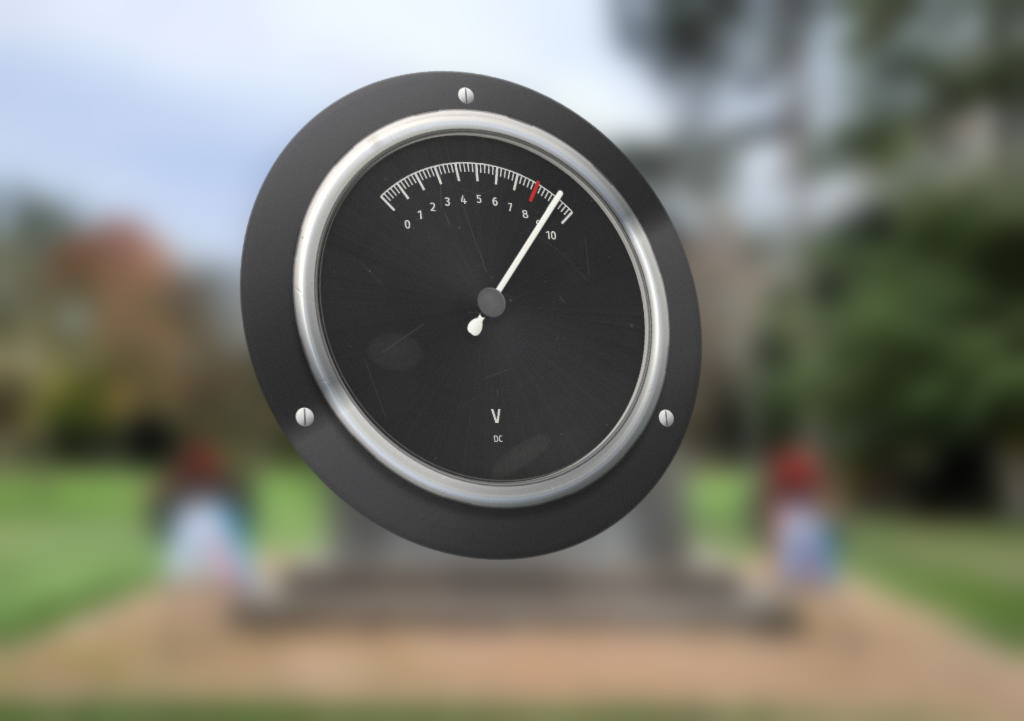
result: 9 V
